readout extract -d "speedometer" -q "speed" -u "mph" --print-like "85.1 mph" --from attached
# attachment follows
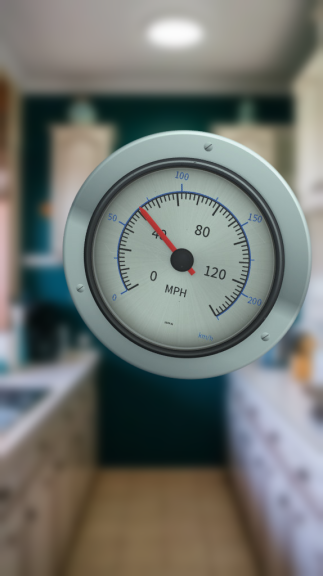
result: 42 mph
